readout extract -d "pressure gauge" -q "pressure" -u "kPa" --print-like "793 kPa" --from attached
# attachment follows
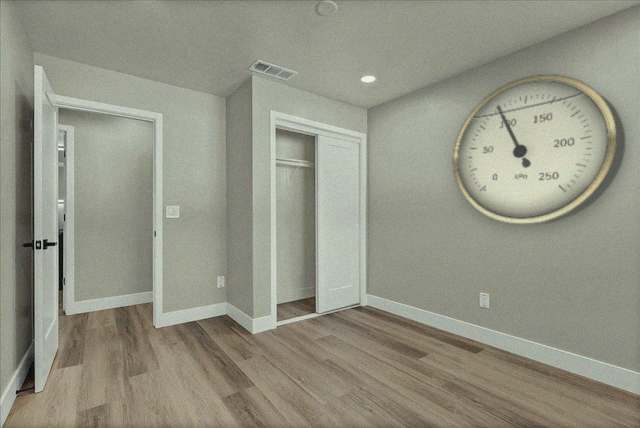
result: 100 kPa
